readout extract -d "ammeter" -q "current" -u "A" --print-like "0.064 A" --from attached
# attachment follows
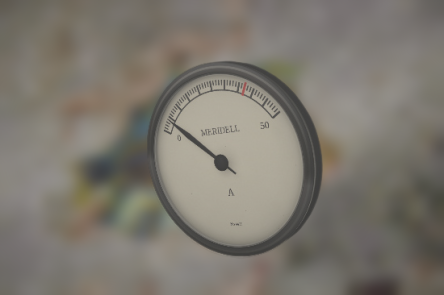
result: 5 A
